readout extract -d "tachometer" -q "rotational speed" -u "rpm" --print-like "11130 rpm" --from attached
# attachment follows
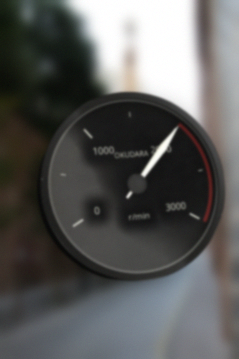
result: 2000 rpm
